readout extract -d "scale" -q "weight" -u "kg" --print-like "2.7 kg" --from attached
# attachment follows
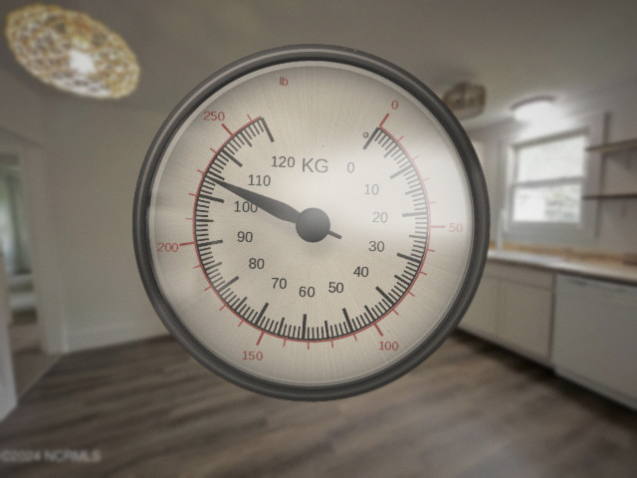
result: 104 kg
